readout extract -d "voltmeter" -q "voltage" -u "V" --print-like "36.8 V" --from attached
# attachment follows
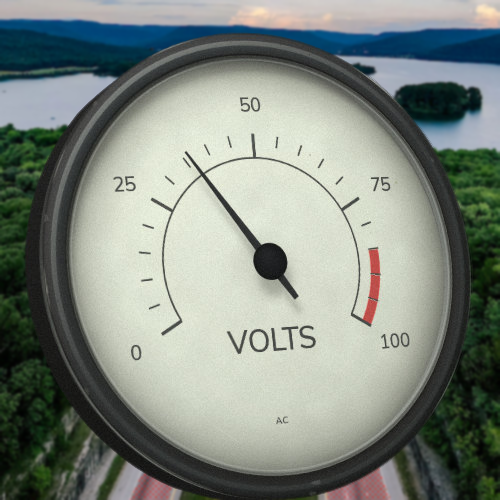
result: 35 V
